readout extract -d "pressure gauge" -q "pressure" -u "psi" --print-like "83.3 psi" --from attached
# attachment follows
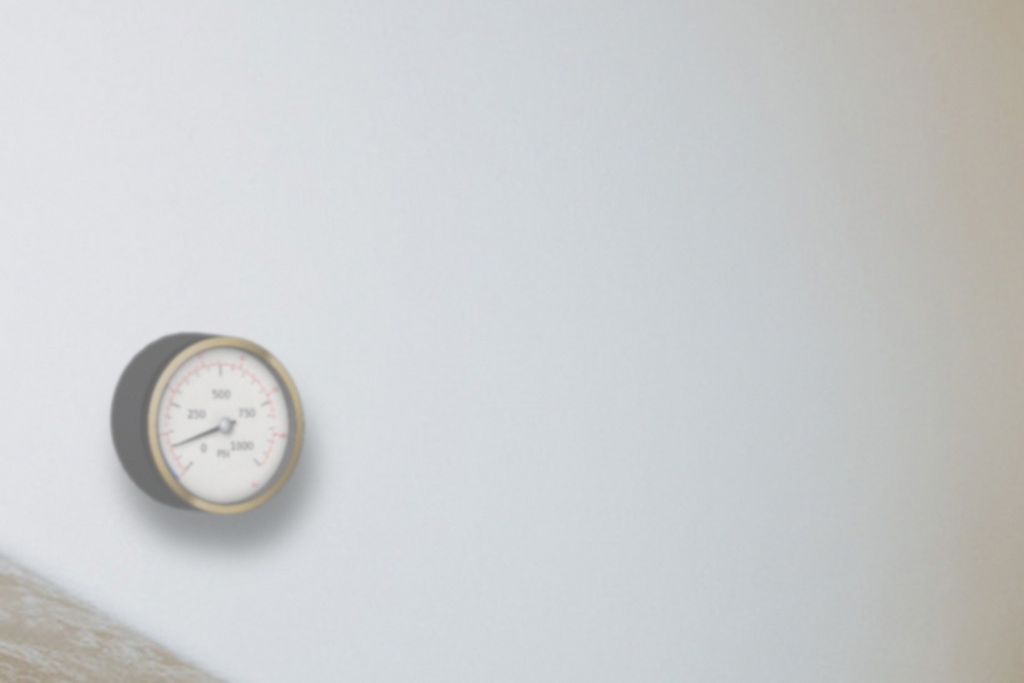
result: 100 psi
